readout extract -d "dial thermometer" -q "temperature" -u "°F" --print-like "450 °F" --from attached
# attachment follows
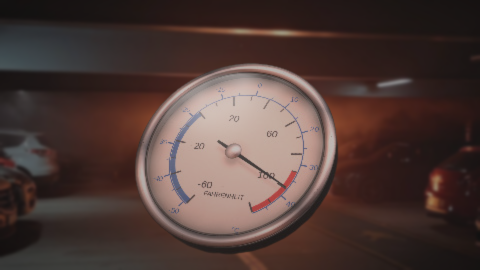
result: 100 °F
